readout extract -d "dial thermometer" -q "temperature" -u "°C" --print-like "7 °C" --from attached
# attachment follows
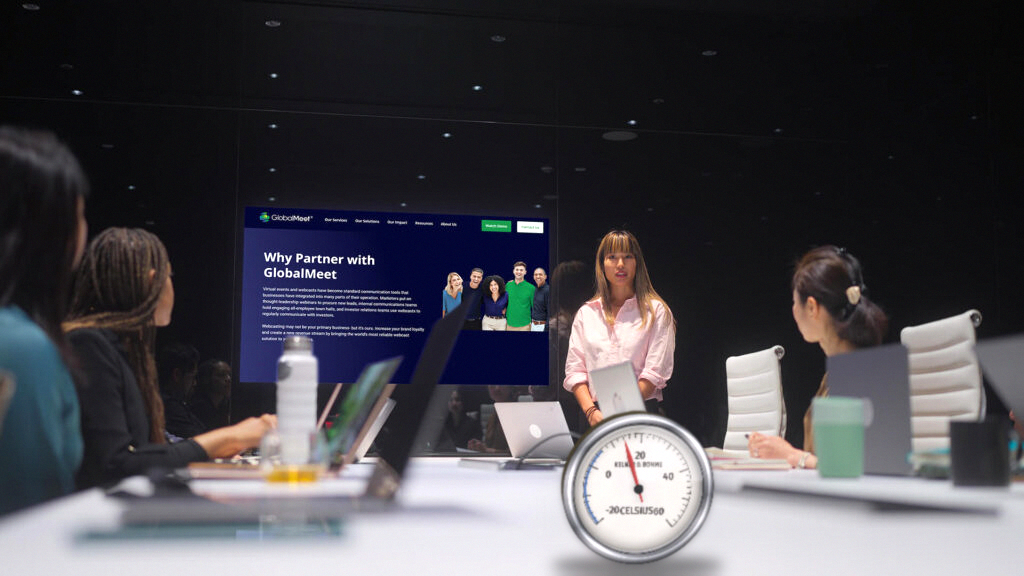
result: 14 °C
